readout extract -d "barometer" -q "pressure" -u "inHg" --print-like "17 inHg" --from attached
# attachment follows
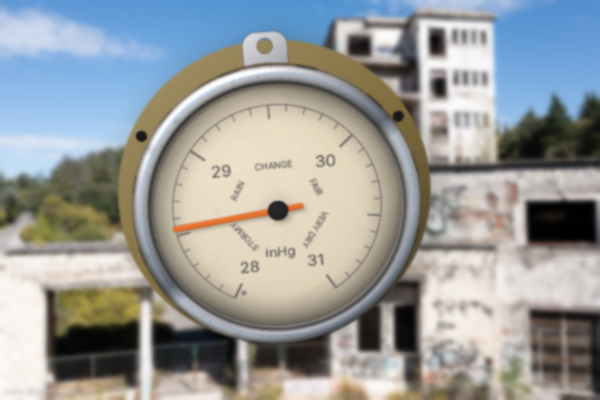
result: 28.55 inHg
